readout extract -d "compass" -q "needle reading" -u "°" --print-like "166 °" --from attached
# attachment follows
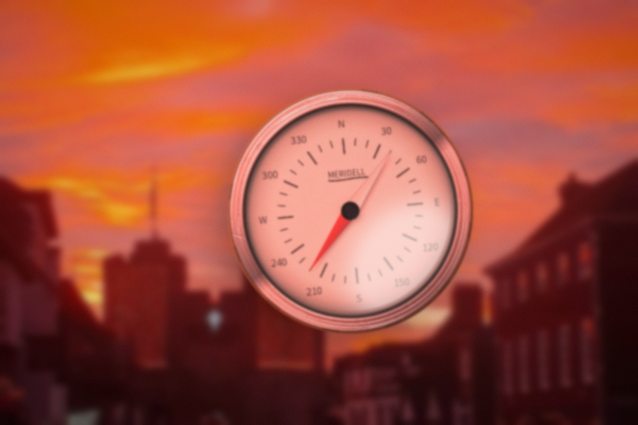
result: 220 °
